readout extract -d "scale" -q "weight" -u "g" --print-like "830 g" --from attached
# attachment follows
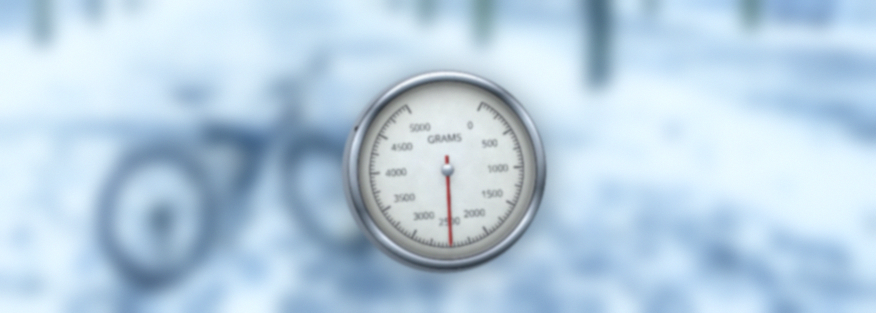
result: 2500 g
